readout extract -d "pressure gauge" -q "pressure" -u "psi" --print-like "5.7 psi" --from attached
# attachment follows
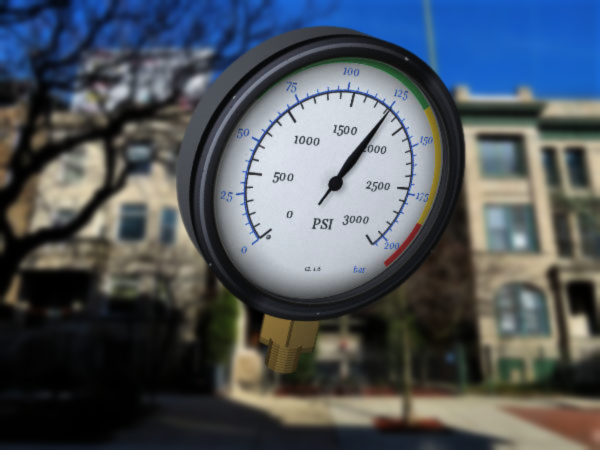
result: 1800 psi
